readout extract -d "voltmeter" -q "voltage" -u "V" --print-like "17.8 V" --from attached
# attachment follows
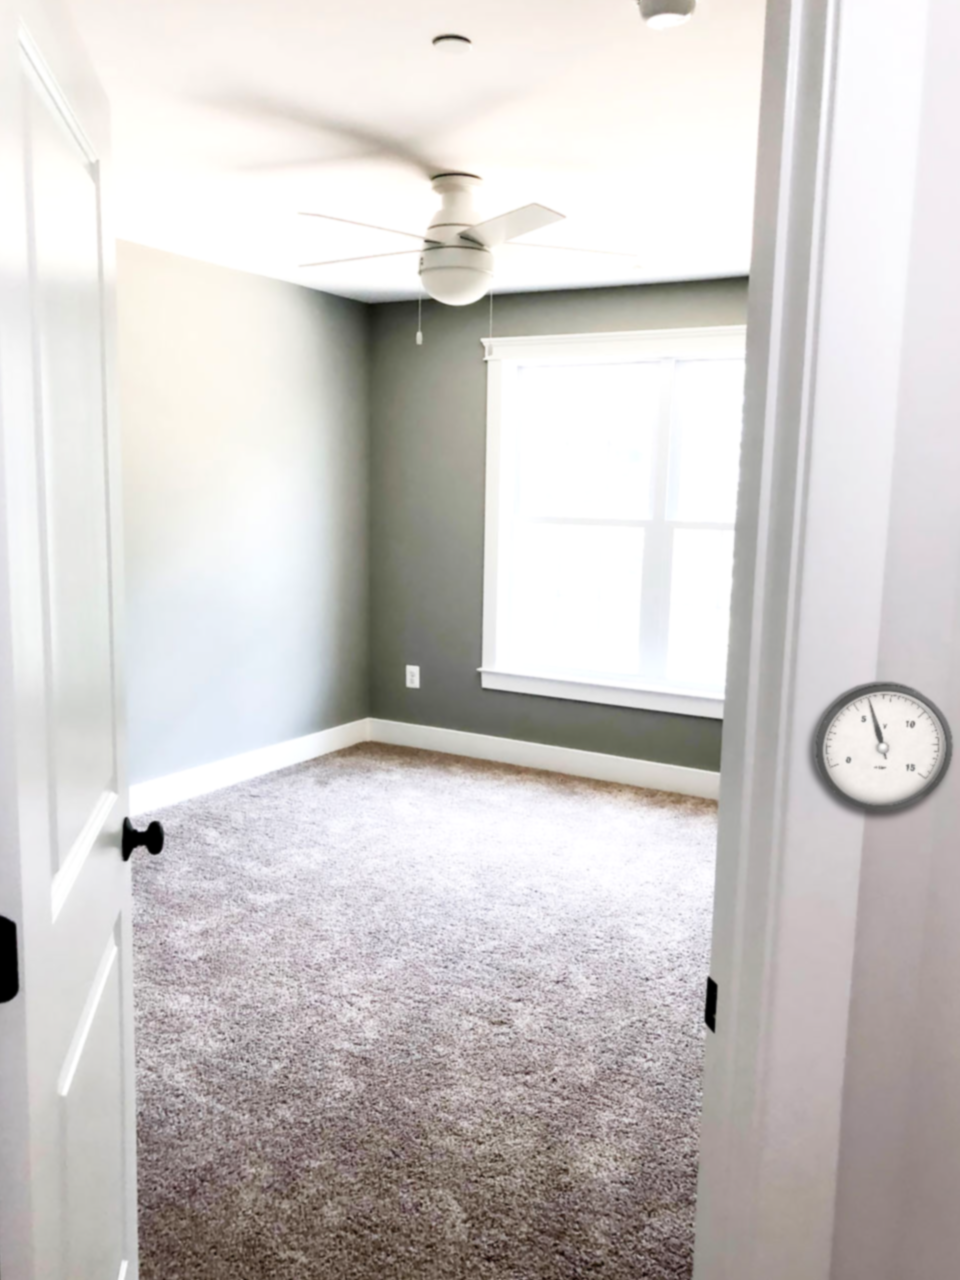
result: 6 V
